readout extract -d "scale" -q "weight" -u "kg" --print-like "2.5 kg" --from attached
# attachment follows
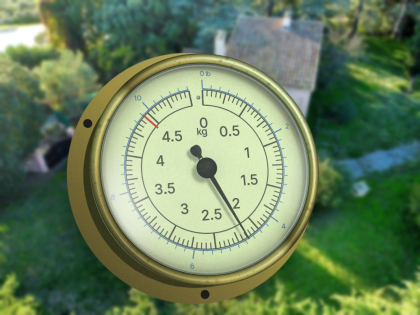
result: 2.15 kg
